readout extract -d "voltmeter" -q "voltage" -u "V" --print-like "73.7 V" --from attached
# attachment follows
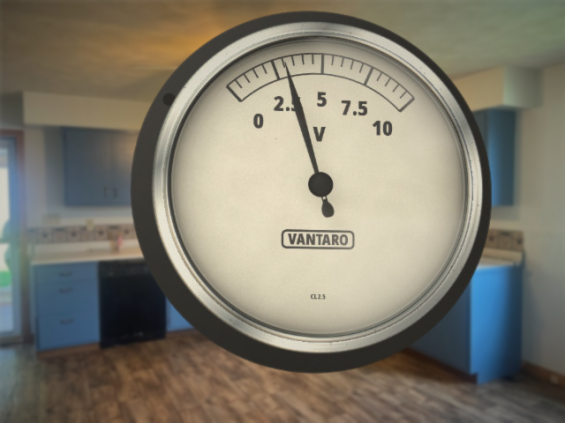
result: 3 V
